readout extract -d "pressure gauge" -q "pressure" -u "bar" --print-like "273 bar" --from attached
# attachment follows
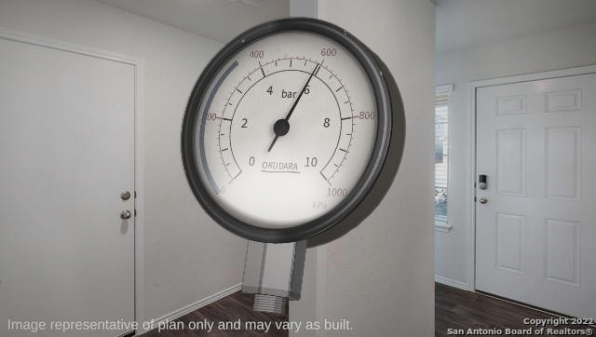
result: 6 bar
